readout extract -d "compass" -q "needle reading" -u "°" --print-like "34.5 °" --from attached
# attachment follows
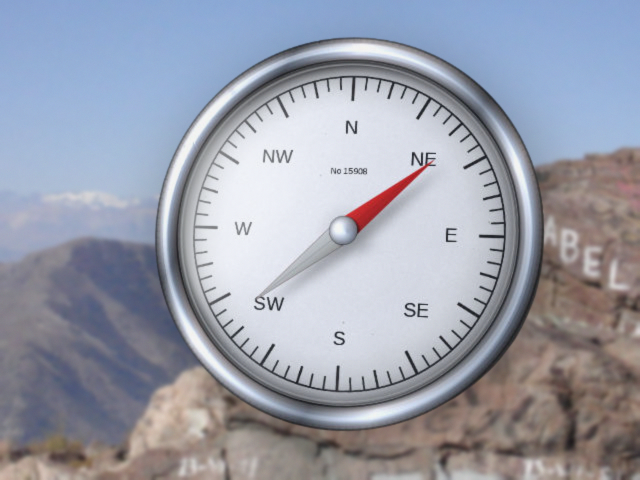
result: 50 °
